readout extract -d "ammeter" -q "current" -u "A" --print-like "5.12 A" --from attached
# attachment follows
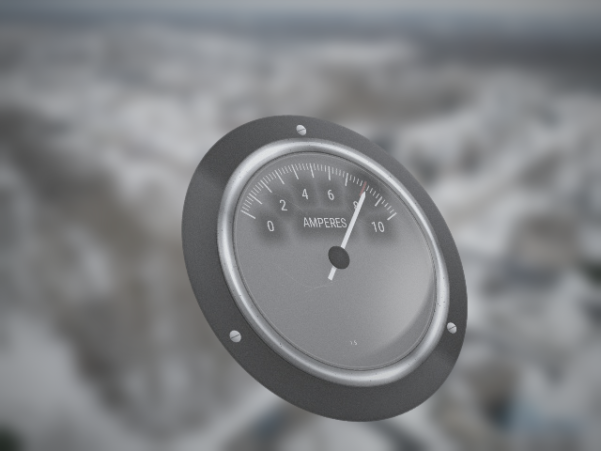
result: 8 A
